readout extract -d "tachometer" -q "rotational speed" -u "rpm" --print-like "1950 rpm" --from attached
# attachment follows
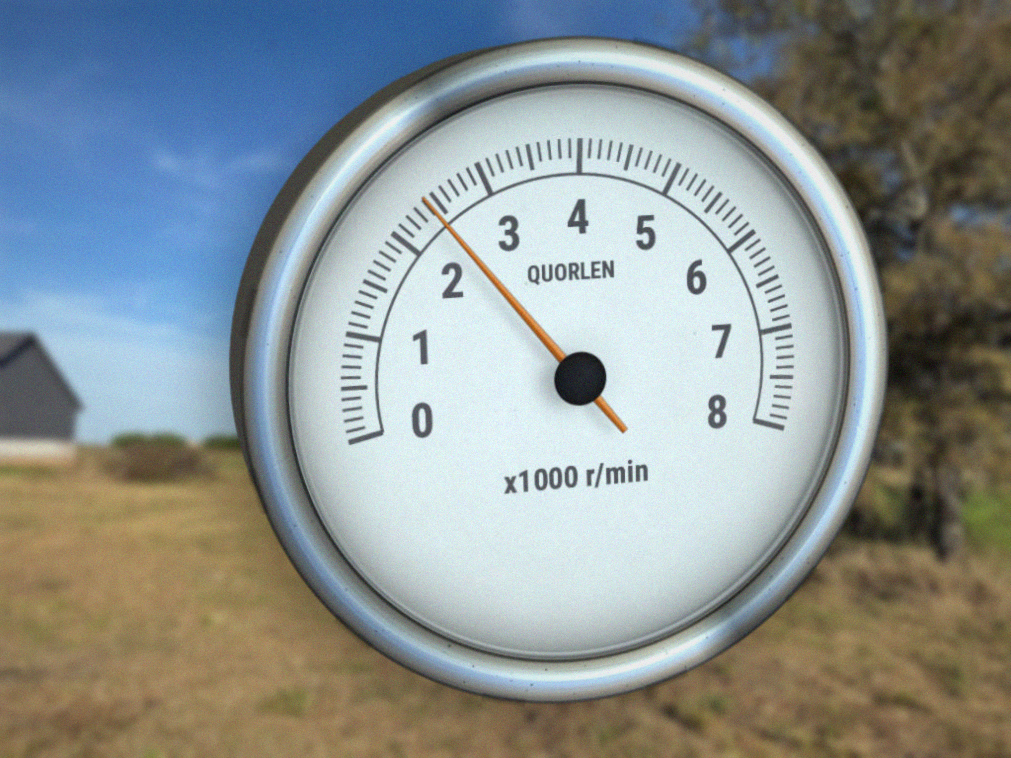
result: 2400 rpm
